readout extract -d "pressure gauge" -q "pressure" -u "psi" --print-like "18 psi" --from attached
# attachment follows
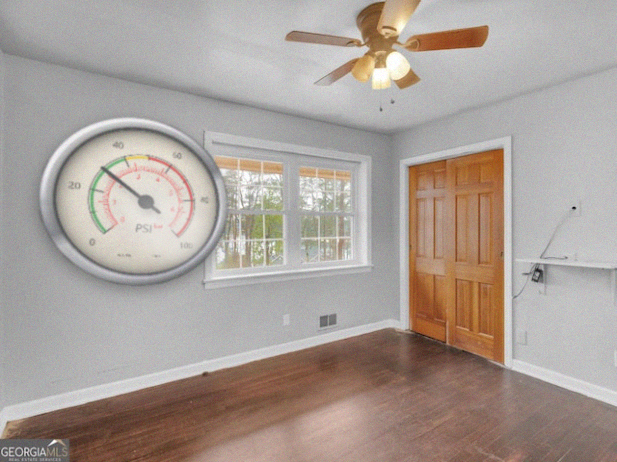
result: 30 psi
